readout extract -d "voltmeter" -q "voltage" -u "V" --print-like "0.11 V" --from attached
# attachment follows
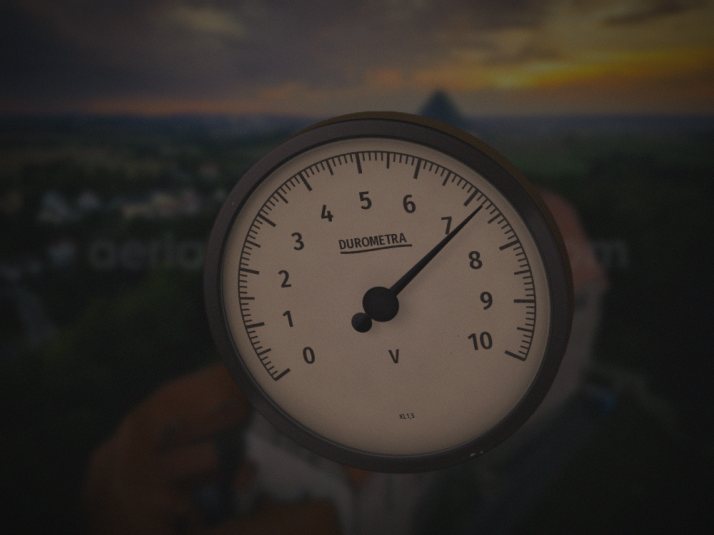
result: 7.2 V
